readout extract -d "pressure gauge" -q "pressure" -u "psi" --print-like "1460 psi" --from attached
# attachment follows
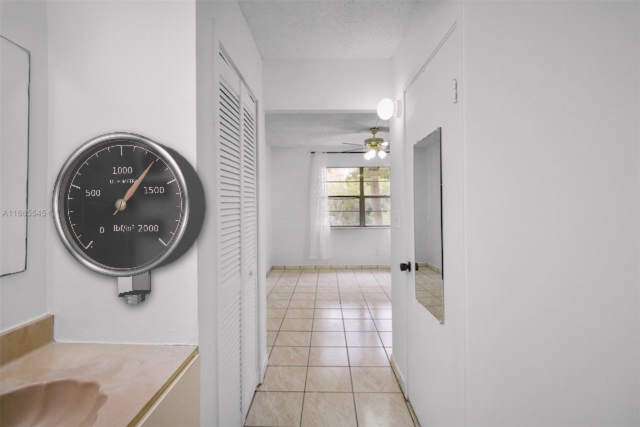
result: 1300 psi
